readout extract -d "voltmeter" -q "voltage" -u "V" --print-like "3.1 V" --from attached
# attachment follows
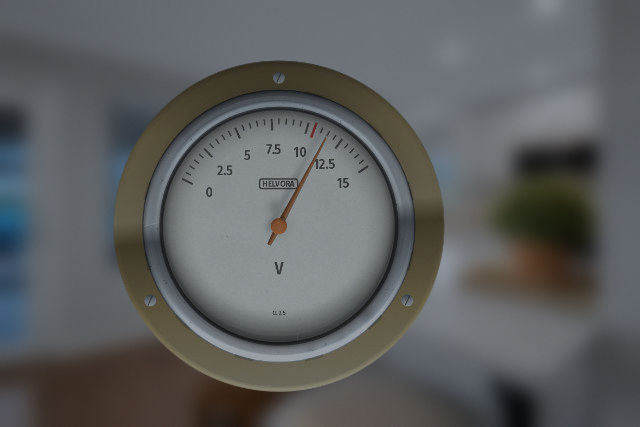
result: 11.5 V
